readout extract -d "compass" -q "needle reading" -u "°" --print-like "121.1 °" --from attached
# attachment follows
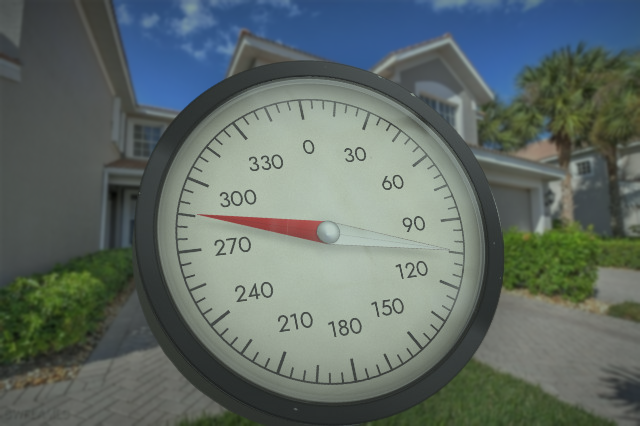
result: 285 °
